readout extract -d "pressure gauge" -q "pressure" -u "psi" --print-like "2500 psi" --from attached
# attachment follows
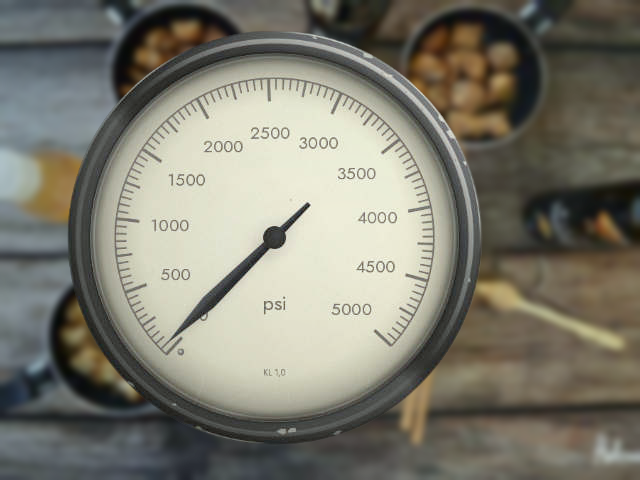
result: 50 psi
